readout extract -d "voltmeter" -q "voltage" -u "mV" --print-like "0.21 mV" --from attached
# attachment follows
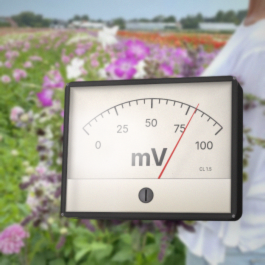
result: 80 mV
